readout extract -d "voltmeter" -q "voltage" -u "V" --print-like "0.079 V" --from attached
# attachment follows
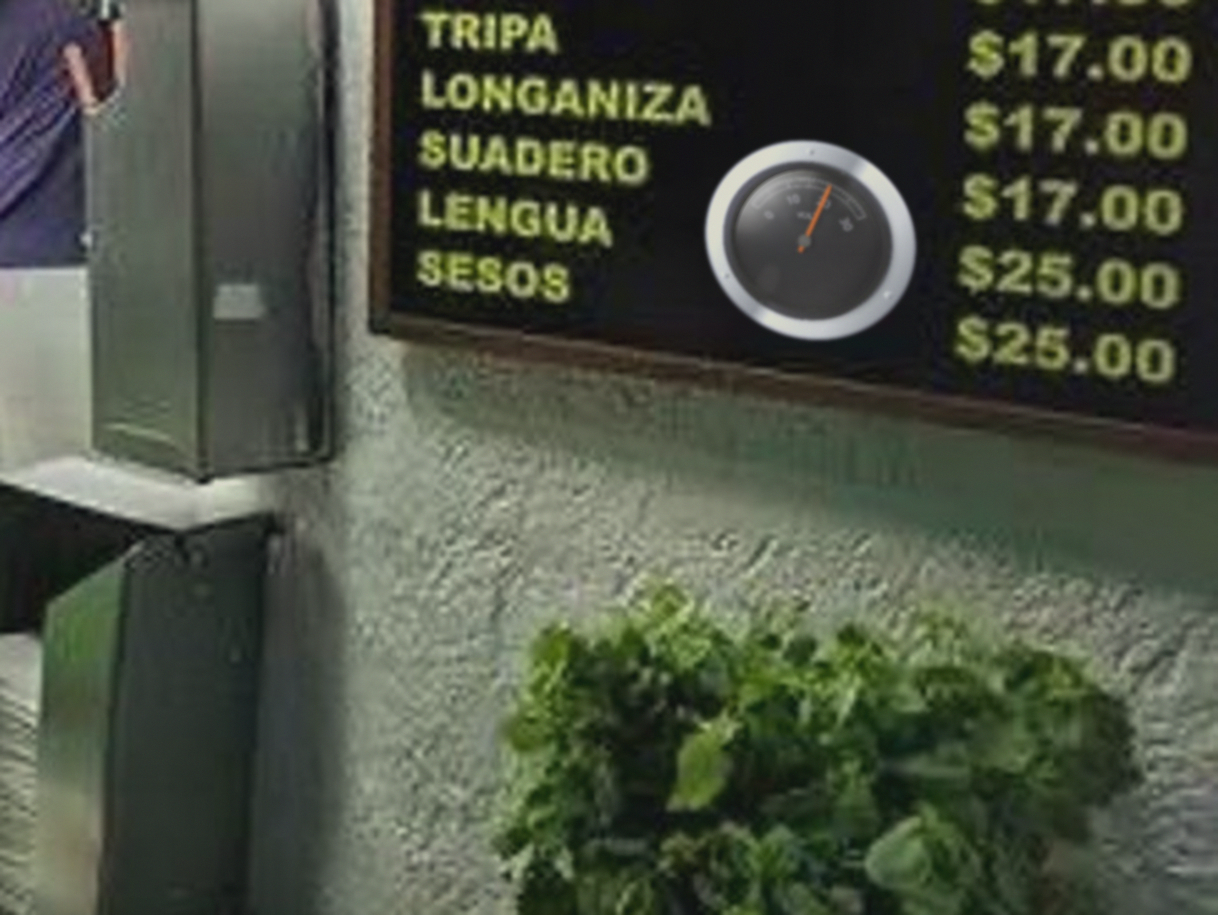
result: 20 V
